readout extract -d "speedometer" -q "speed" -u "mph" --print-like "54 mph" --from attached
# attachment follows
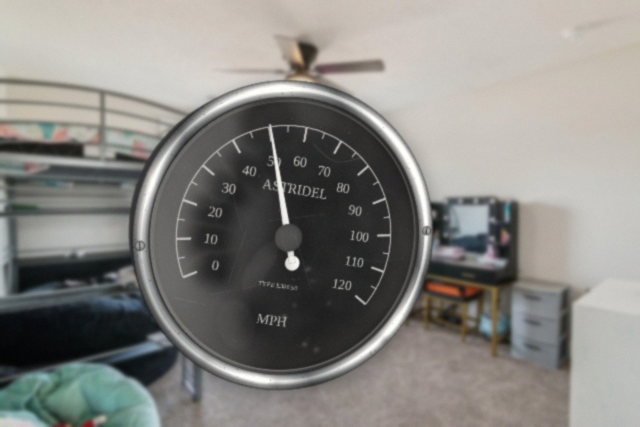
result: 50 mph
